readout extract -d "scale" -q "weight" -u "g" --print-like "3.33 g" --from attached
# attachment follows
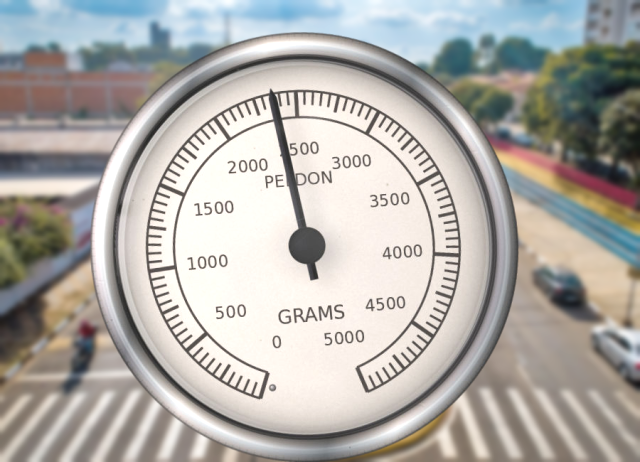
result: 2350 g
